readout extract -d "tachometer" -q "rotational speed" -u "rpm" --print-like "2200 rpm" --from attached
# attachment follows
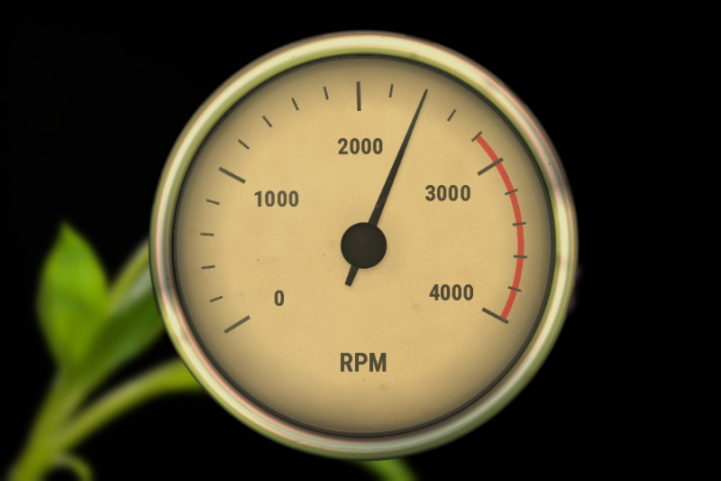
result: 2400 rpm
